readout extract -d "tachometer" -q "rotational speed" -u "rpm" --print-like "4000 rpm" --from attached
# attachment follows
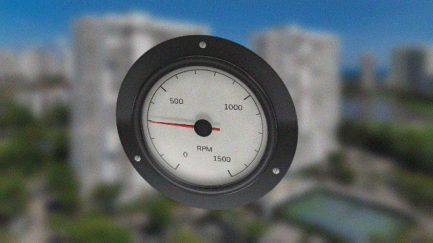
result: 300 rpm
